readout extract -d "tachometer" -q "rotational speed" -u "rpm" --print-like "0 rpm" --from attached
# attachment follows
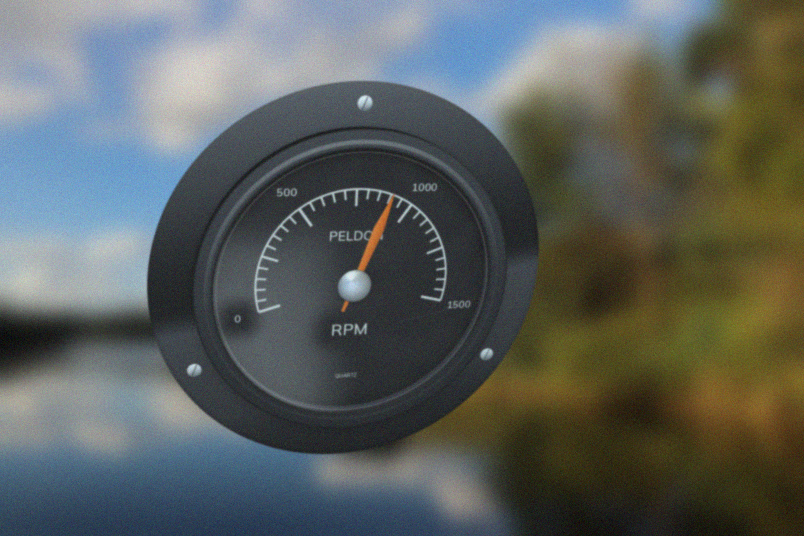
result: 900 rpm
